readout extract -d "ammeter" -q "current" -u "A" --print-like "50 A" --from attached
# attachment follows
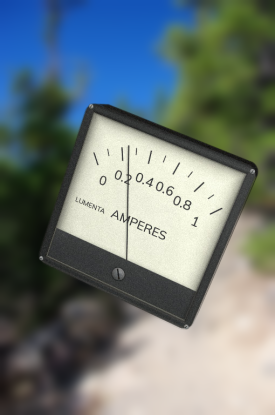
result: 0.25 A
